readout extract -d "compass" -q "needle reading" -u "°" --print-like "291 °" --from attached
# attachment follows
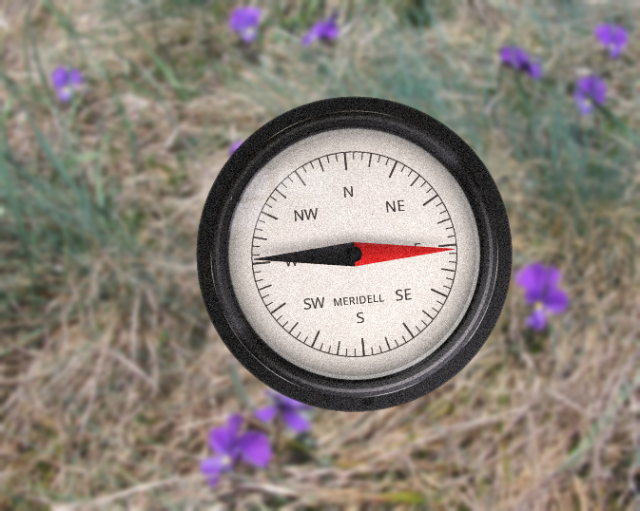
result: 92.5 °
